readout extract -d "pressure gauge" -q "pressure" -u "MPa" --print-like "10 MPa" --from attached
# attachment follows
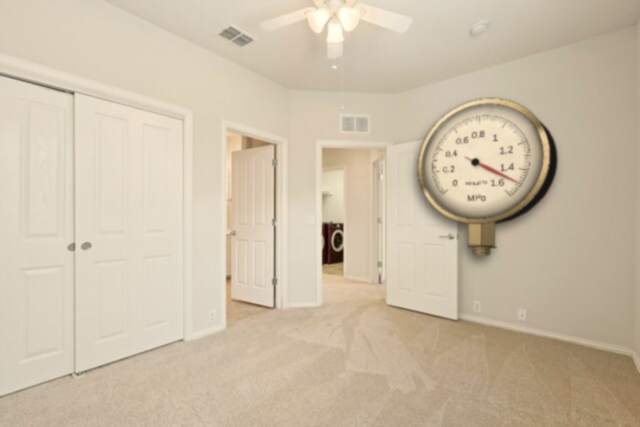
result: 1.5 MPa
